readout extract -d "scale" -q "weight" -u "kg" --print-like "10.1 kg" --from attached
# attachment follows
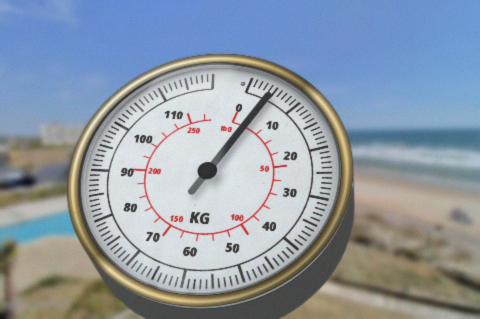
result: 5 kg
